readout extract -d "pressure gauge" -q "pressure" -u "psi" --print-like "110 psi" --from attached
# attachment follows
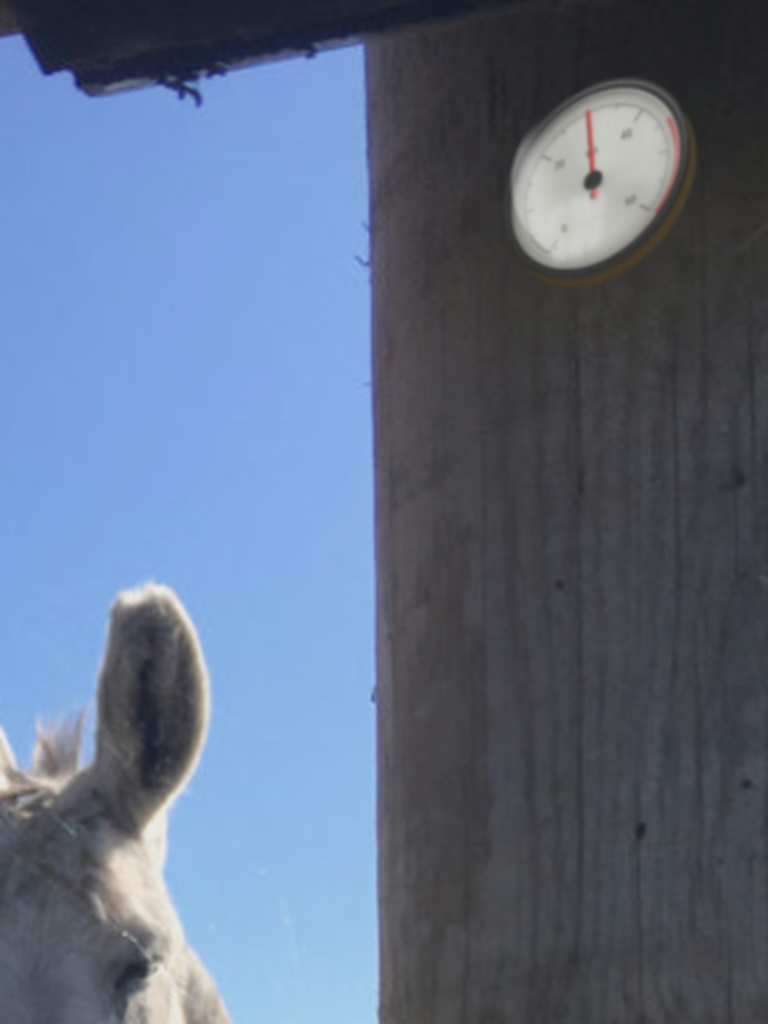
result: 30 psi
